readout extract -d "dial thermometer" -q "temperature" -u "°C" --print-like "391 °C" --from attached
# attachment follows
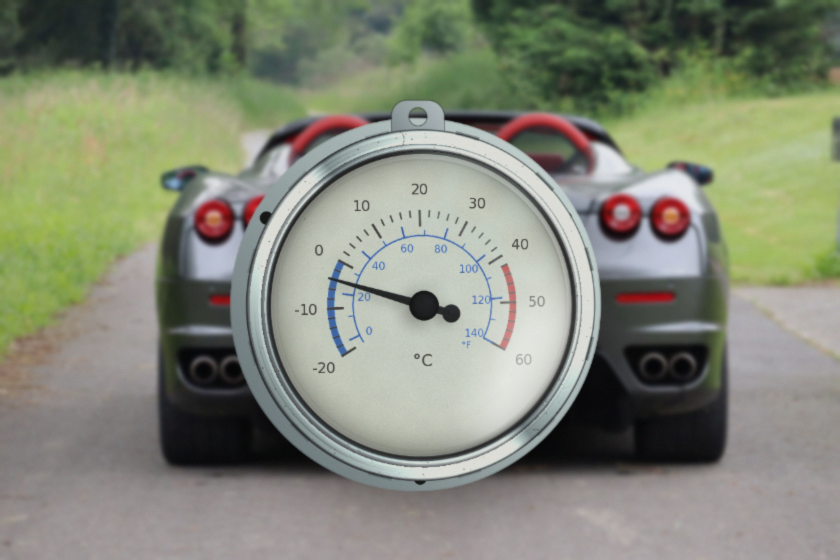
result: -4 °C
